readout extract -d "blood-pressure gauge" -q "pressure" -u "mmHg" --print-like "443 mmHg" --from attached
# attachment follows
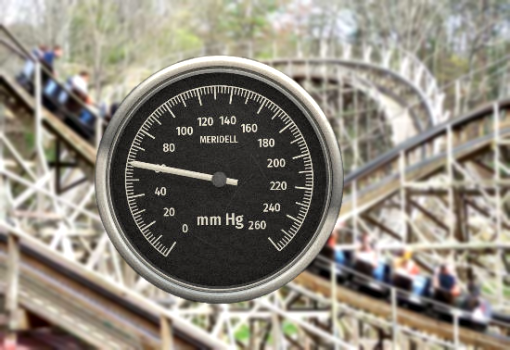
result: 60 mmHg
